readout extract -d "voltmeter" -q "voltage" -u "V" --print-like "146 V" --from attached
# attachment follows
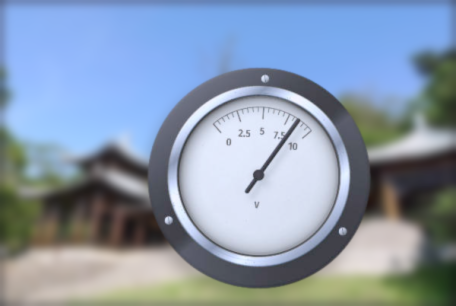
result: 8.5 V
